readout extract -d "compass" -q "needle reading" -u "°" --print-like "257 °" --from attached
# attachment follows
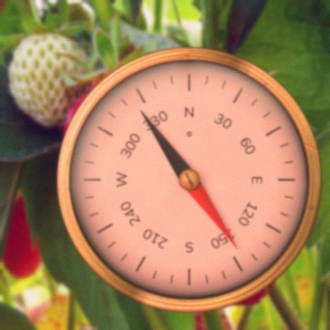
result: 145 °
